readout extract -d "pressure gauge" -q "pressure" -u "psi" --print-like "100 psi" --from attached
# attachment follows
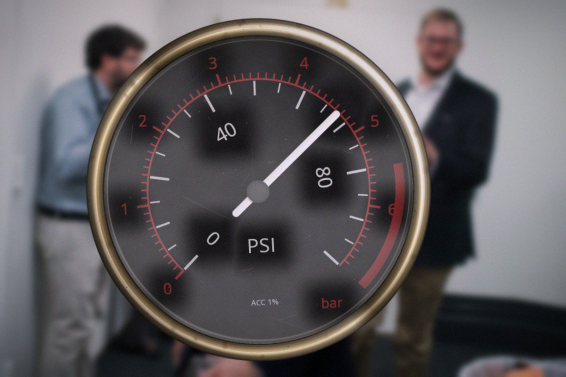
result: 67.5 psi
